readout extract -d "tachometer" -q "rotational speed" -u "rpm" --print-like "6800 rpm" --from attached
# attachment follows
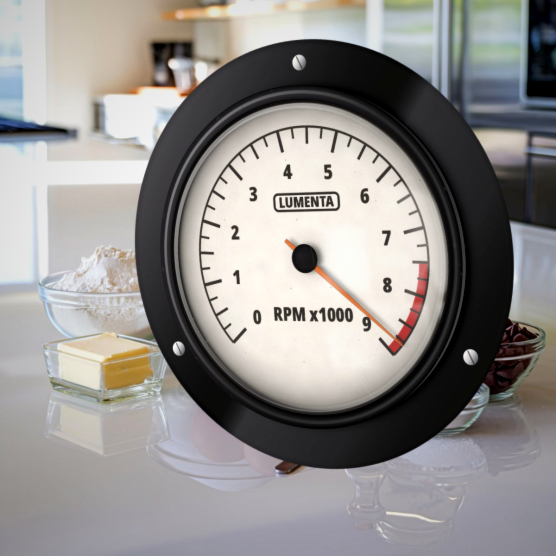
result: 8750 rpm
